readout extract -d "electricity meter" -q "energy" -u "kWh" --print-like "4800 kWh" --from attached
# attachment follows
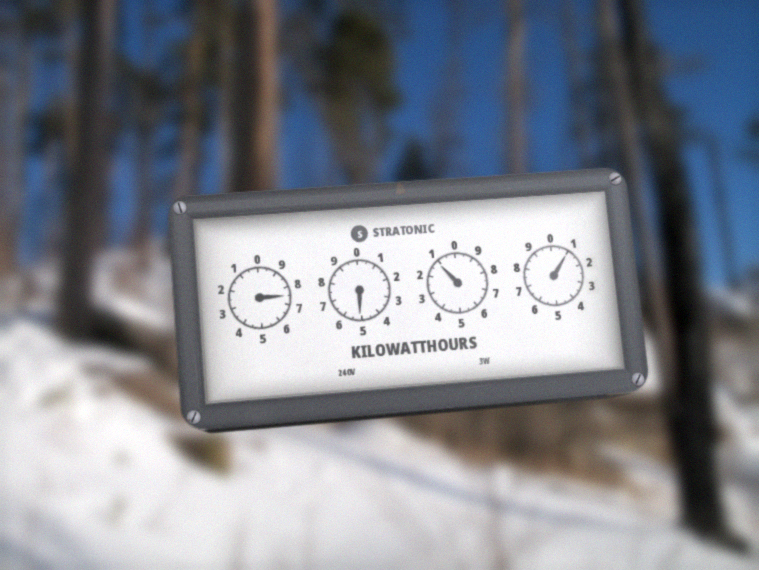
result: 7511 kWh
